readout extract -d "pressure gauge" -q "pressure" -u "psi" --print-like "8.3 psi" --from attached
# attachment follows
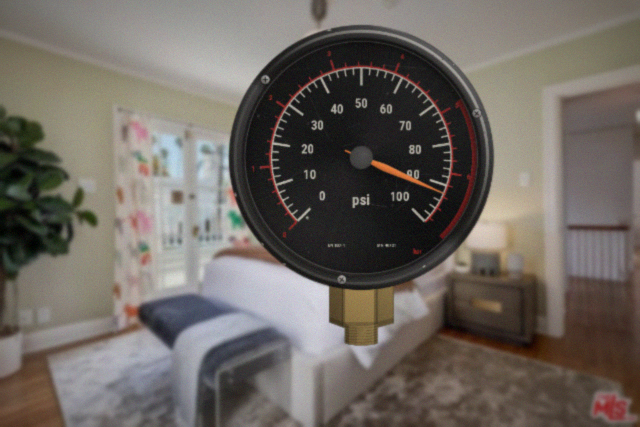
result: 92 psi
